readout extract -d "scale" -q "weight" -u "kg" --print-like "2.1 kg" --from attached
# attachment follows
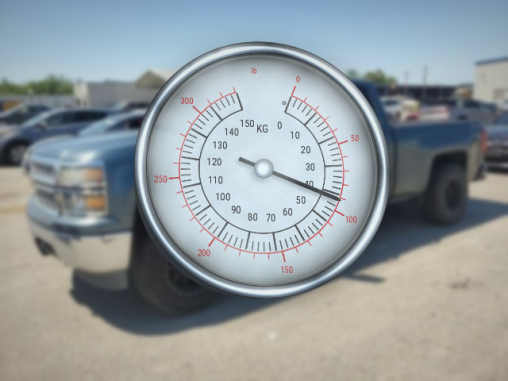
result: 42 kg
